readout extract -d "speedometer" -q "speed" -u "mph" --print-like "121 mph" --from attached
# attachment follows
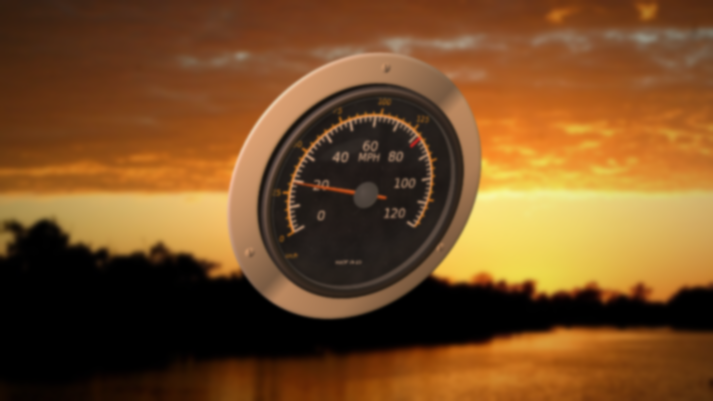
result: 20 mph
